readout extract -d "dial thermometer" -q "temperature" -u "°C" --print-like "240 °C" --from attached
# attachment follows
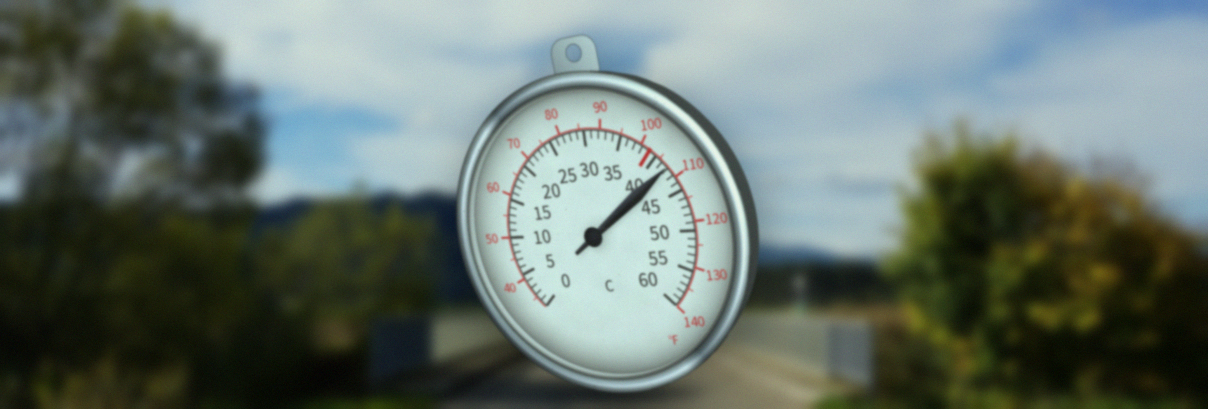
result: 42 °C
